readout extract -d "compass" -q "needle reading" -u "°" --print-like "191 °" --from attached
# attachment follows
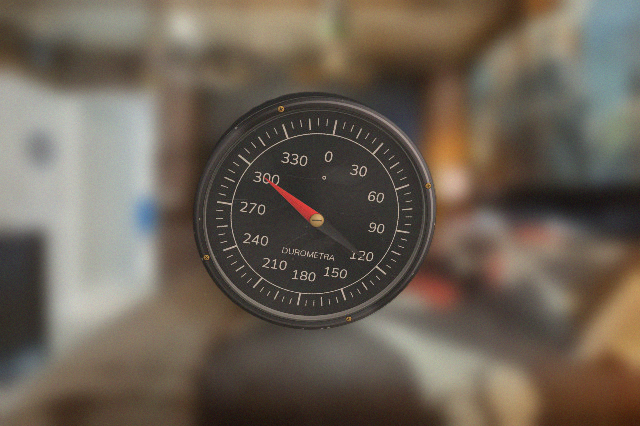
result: 300 °
